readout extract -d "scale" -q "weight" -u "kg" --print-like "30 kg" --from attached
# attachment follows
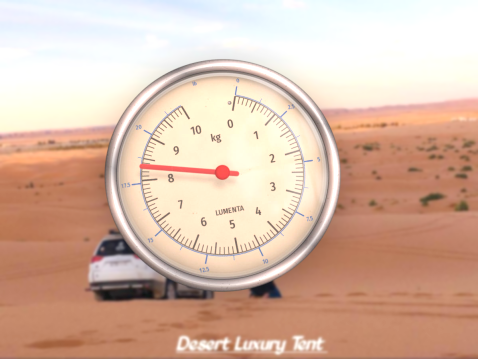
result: 8.3 kg
